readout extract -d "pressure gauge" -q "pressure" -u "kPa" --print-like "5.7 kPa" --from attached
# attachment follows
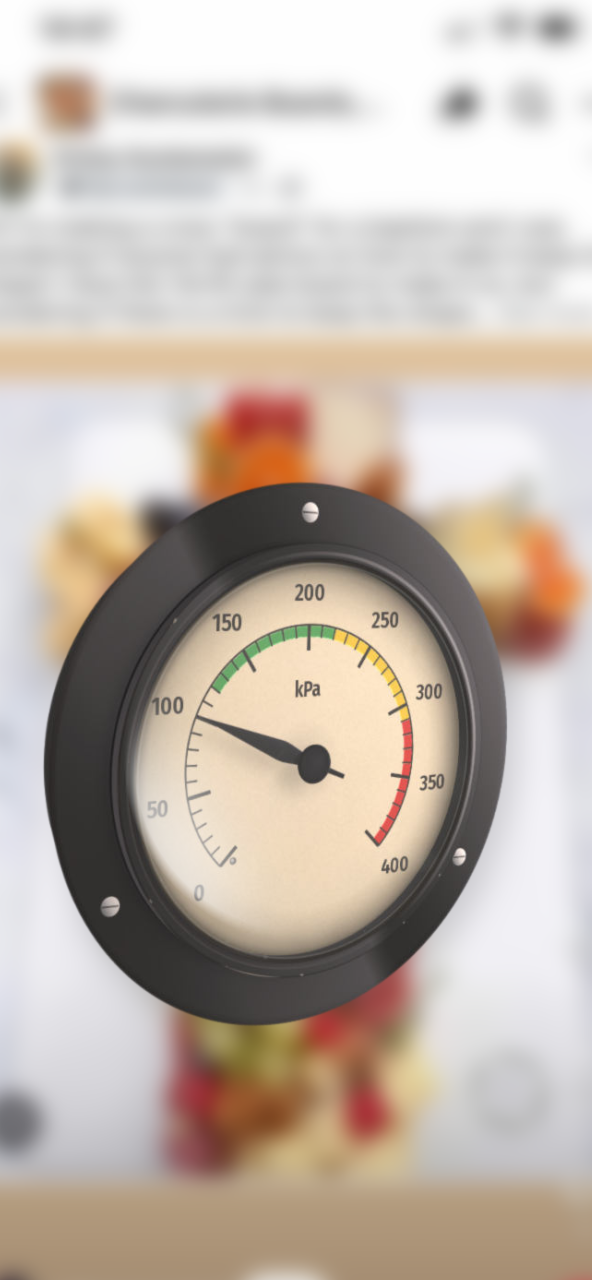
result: 100 kPa
